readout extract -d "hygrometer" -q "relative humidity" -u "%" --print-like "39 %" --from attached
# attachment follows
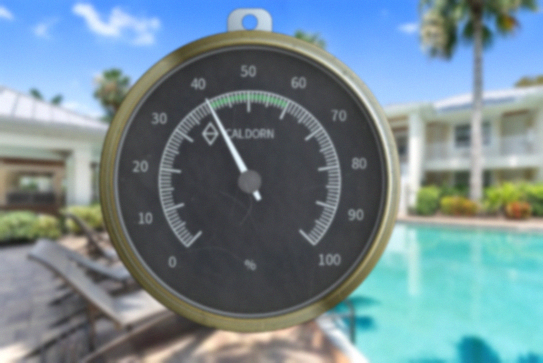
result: 40 %
